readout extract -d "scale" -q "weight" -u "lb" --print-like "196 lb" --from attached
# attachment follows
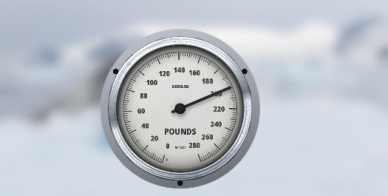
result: 200 lb
